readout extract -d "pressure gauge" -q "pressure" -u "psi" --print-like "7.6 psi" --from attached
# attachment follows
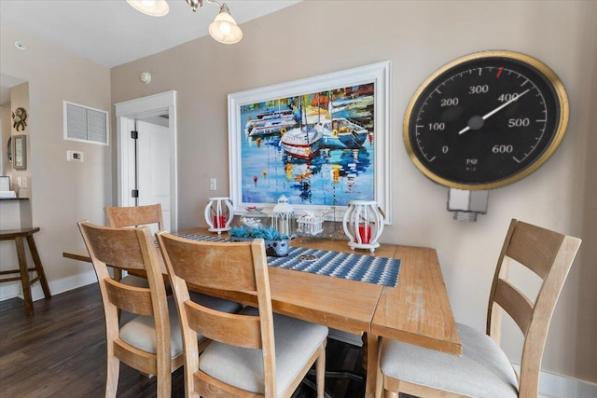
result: 420 psi
